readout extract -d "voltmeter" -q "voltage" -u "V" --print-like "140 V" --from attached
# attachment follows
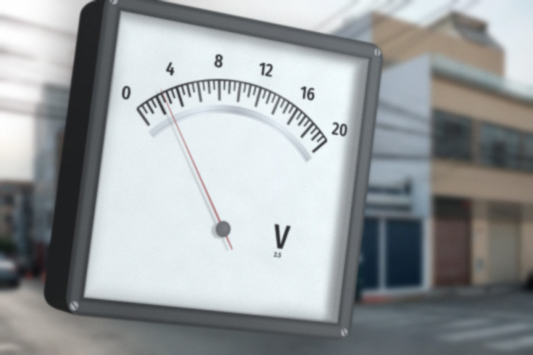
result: 2.5 V
